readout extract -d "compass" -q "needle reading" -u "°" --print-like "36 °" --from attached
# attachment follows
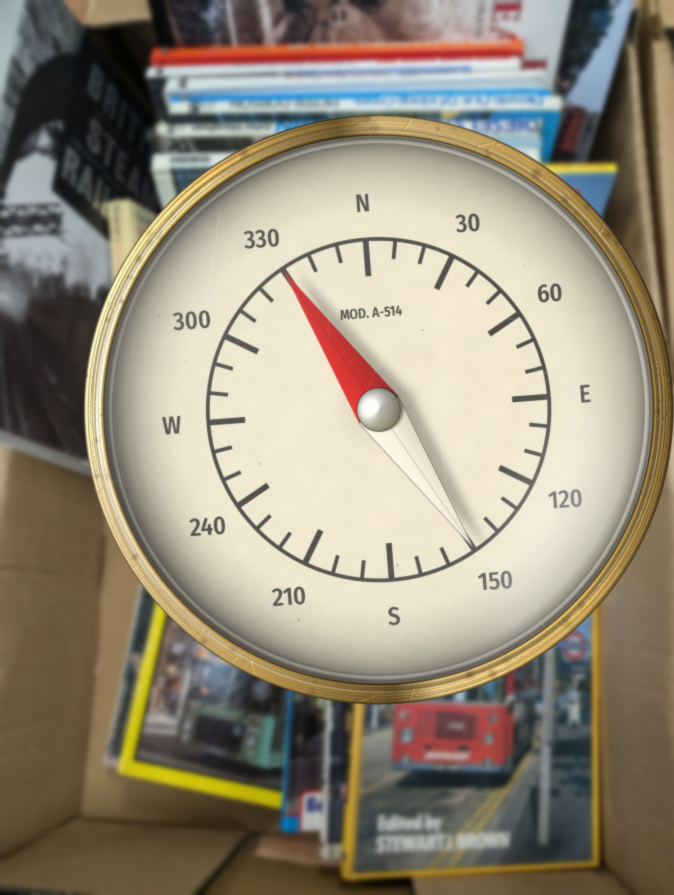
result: 330 °
